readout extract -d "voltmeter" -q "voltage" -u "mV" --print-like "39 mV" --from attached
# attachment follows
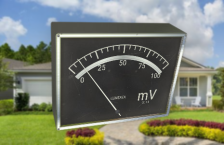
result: 10 mV
